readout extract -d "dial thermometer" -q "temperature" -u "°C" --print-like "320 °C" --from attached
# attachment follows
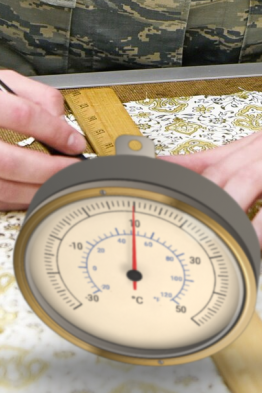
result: 10 °C
